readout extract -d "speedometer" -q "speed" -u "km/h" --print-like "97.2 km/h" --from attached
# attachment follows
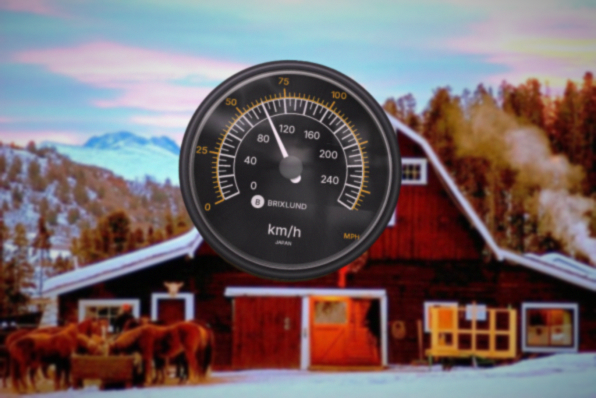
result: 100 km/h
